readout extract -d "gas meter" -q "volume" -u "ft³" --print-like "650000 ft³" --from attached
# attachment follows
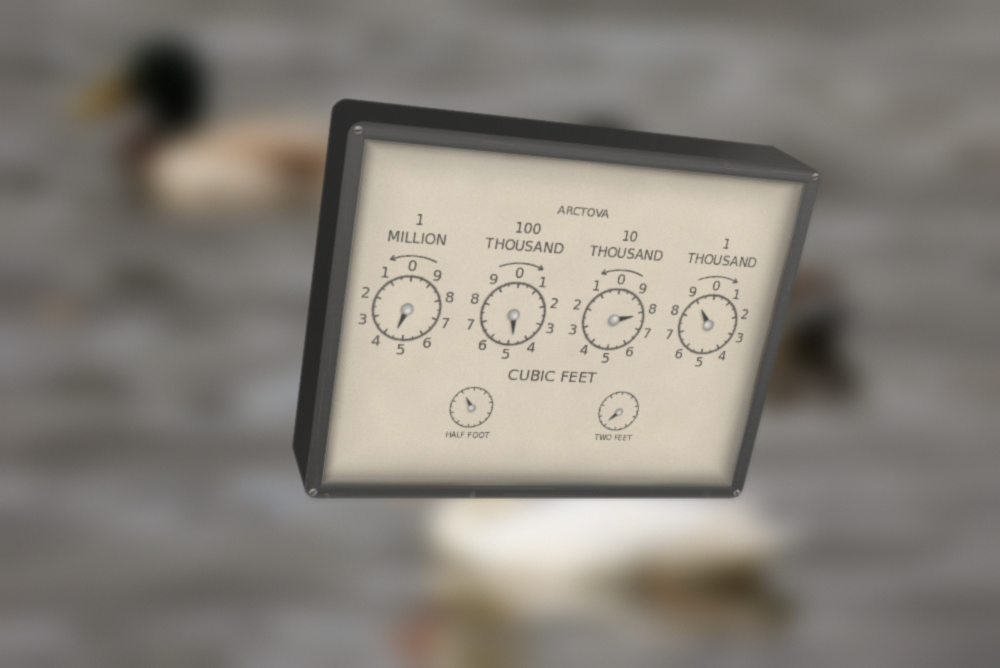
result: 447900 ft³
